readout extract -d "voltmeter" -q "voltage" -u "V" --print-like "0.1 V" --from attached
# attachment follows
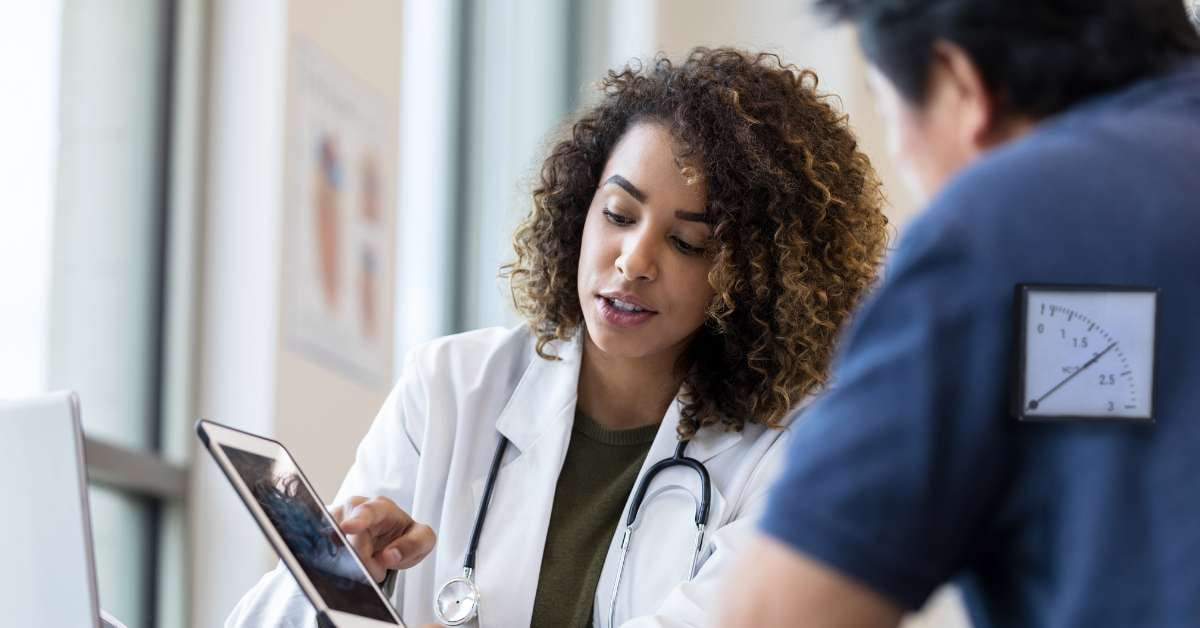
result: 2 V
